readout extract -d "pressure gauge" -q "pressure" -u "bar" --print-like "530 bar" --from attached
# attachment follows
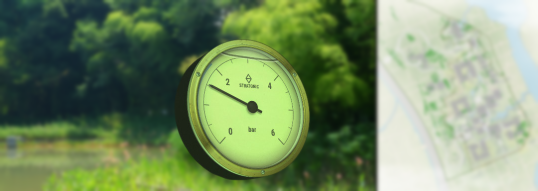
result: 1.5 bar
